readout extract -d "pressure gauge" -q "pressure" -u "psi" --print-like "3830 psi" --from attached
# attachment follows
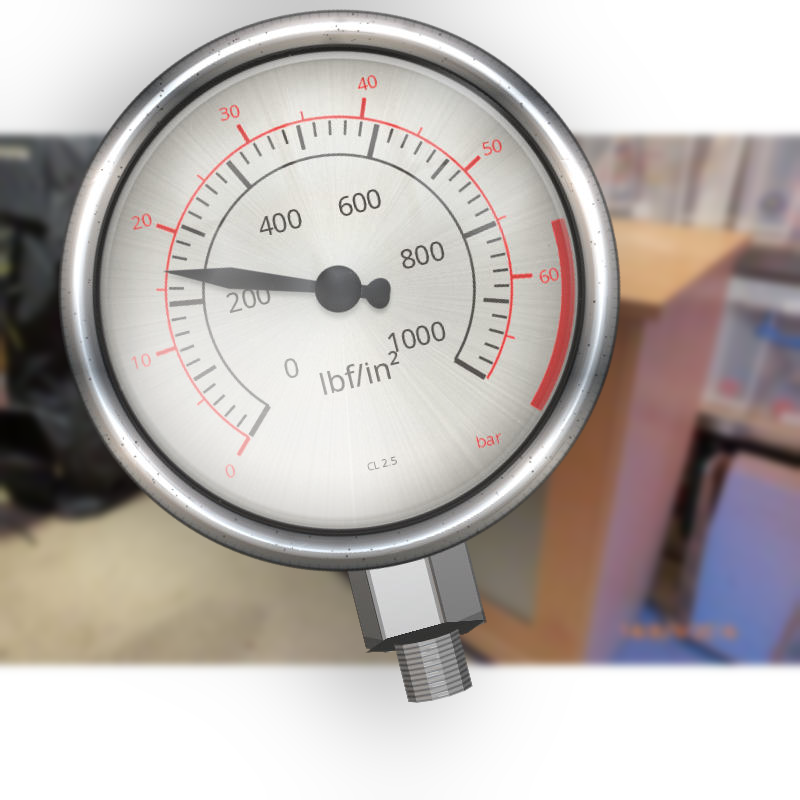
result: 240 psi
